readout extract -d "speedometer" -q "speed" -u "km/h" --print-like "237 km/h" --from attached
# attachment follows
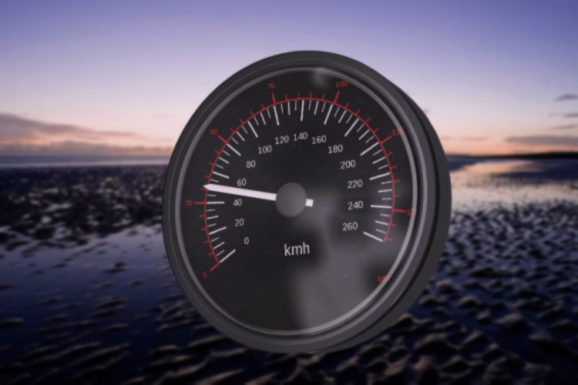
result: 50 km/h
